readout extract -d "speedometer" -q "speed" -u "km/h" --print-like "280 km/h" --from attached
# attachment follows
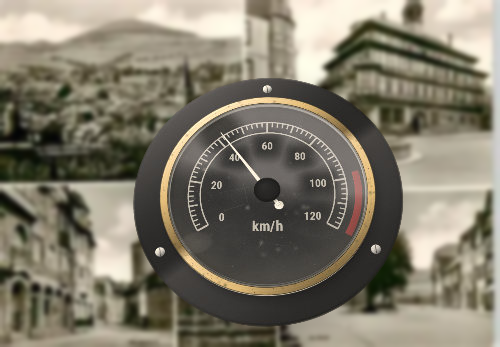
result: 42 km/h
